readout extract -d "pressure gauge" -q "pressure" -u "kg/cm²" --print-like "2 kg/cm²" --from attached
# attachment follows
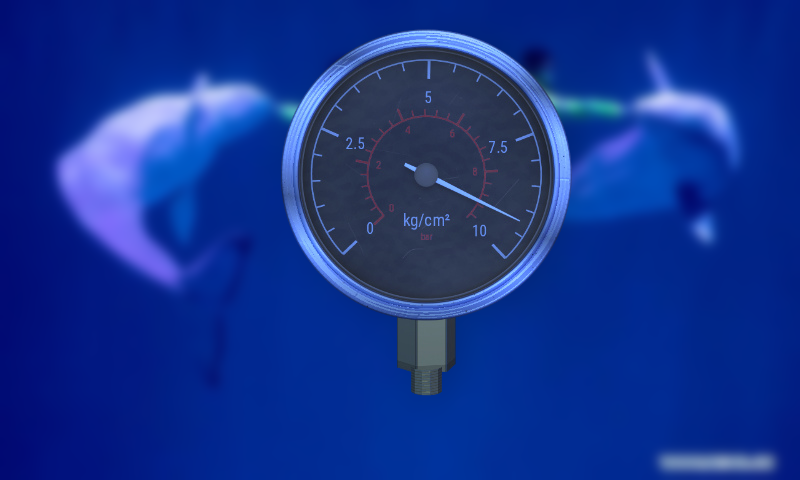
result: 9.25 kg/cm²
